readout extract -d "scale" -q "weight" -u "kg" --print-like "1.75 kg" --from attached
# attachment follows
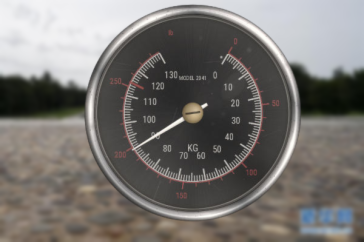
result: 90 kg
